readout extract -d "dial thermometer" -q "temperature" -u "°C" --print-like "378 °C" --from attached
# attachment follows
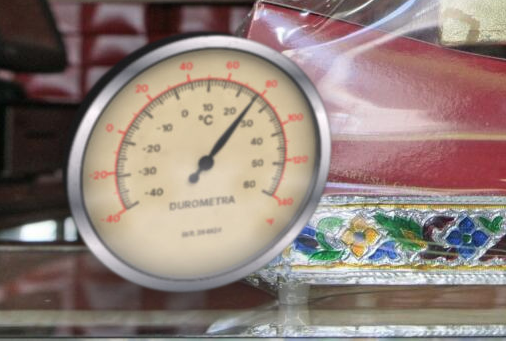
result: 25 °C
